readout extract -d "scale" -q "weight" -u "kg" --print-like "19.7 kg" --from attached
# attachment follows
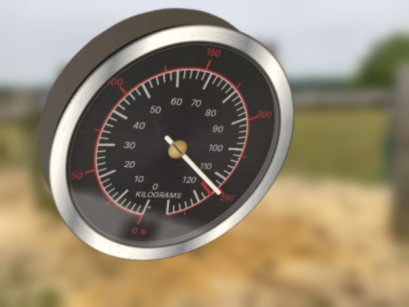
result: 114 kg
